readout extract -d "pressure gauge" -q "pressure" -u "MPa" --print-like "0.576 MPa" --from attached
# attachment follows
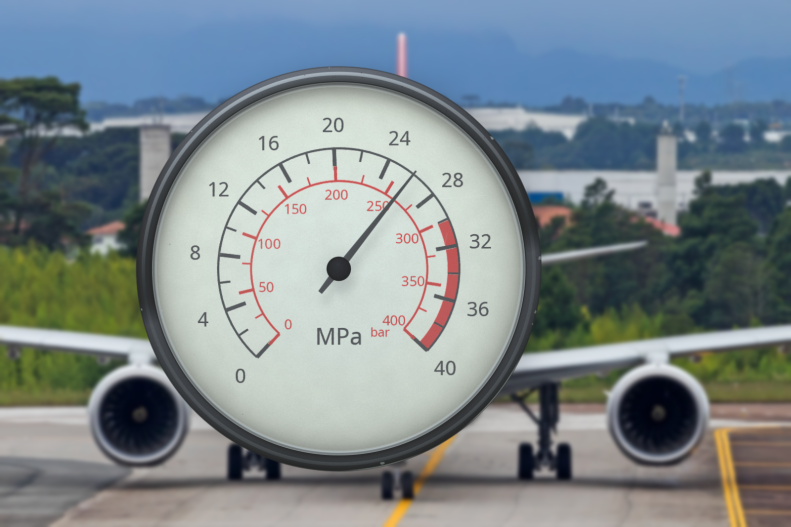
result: 26 MPa
